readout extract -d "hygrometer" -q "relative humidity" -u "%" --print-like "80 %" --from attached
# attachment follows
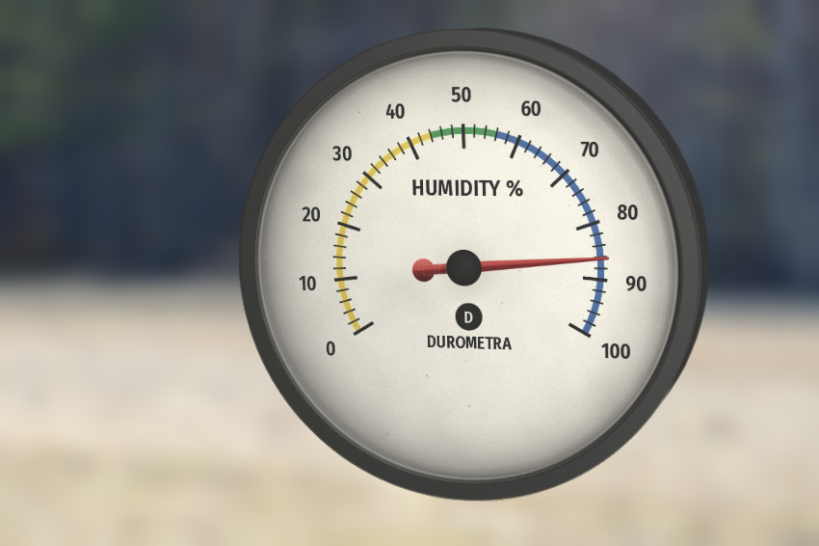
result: 86 %
